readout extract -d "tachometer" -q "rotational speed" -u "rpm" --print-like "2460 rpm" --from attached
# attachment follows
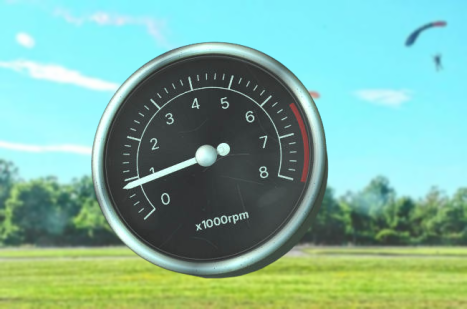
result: 800 rpm
